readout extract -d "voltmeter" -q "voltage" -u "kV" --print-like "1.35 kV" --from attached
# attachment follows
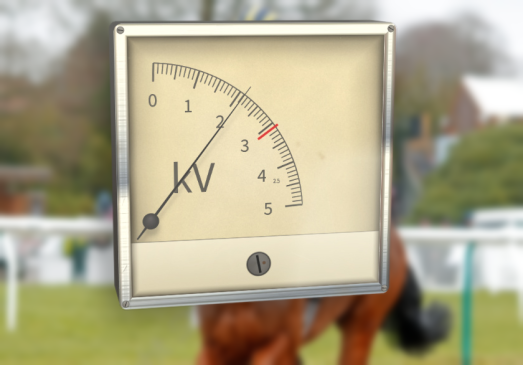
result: 2.1 kV
